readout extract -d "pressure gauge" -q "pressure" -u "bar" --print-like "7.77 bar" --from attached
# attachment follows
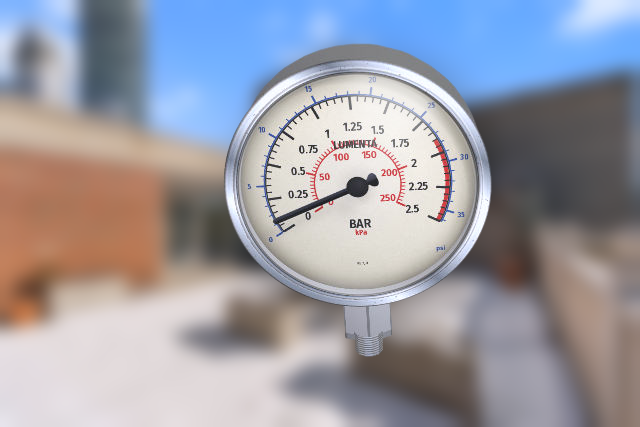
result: 0.1 bar
